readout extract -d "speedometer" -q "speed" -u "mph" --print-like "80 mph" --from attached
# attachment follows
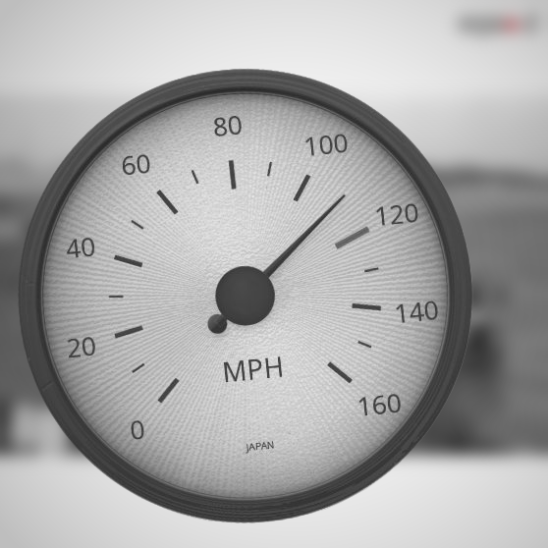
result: 110 mph
